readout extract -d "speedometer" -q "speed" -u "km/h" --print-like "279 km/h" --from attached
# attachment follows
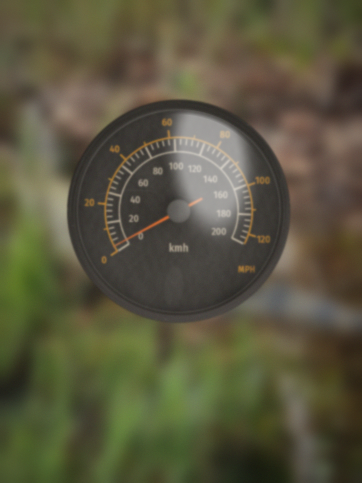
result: 4 km/h
